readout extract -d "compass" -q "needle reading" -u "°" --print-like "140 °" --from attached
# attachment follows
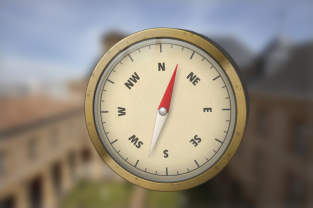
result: 20 °
